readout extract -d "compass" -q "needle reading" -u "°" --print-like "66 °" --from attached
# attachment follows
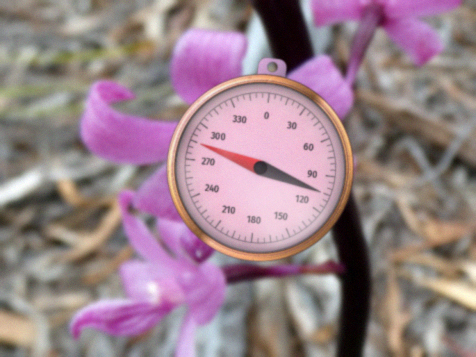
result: 285 °
